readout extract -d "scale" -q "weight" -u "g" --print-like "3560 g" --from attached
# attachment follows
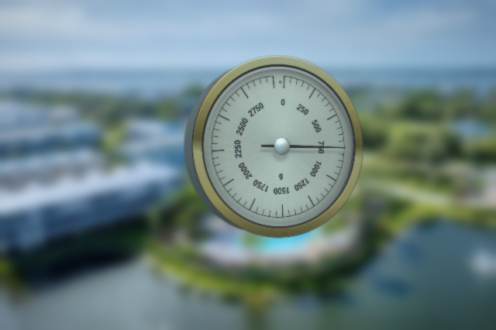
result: 750 g
